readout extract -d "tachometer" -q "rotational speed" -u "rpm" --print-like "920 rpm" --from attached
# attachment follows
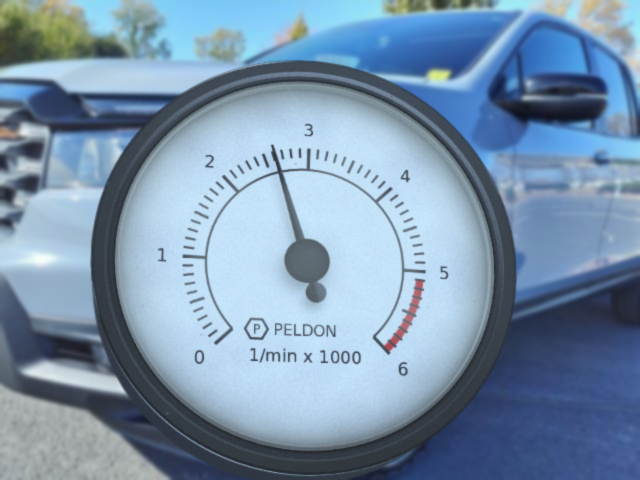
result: 2600 rpm
